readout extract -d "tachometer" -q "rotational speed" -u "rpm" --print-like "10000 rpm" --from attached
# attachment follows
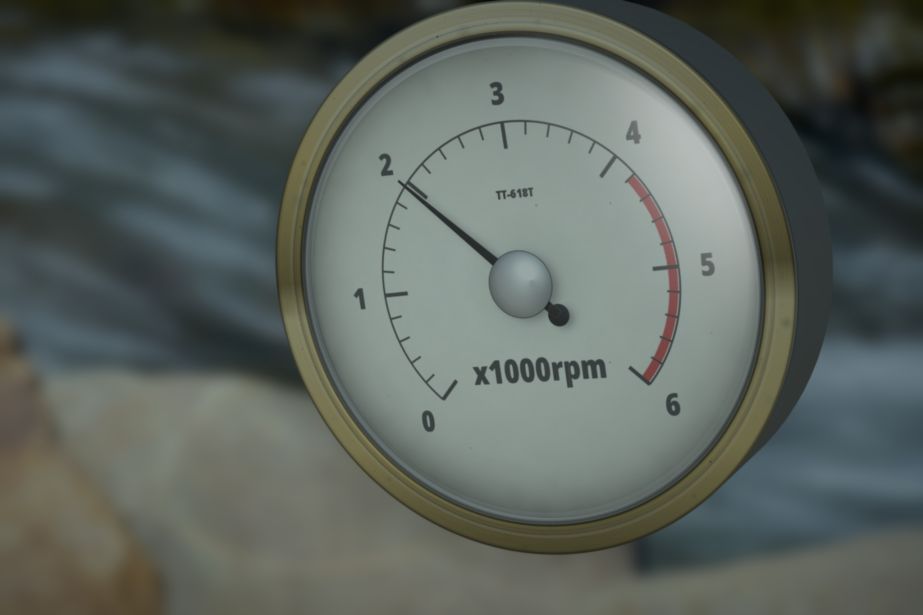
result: 2000 rpm
